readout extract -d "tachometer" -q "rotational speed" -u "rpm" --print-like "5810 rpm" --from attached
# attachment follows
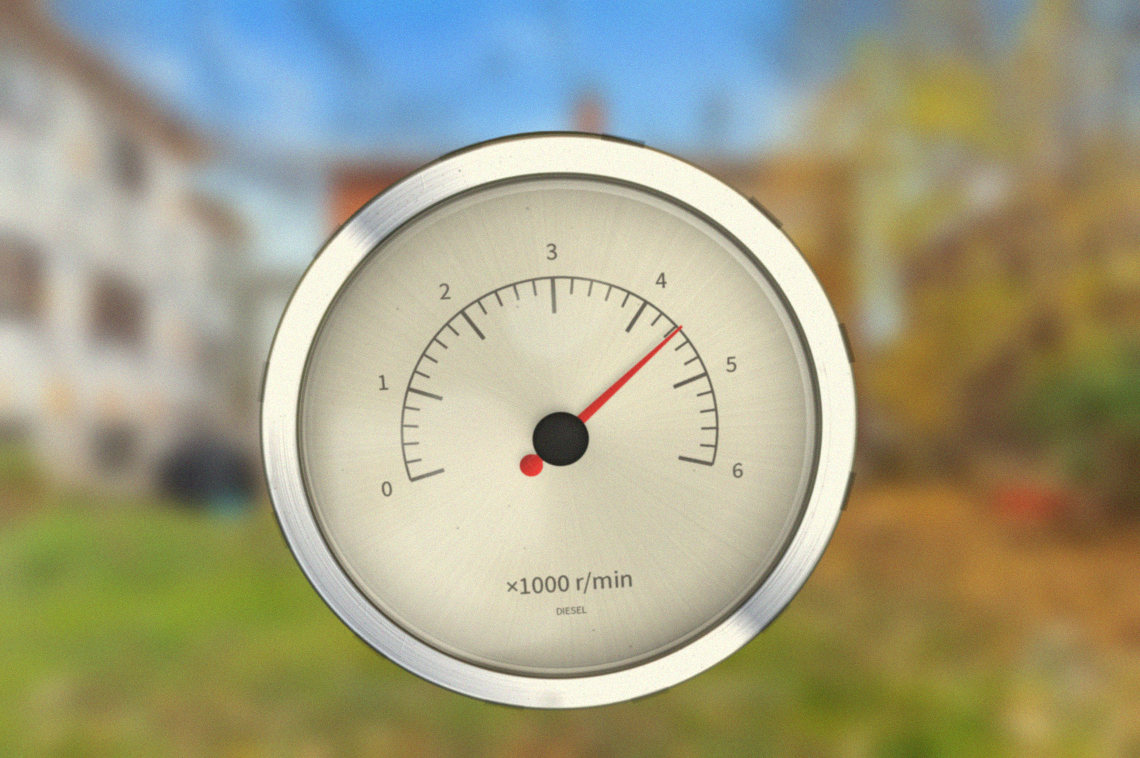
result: 4400 rpm
